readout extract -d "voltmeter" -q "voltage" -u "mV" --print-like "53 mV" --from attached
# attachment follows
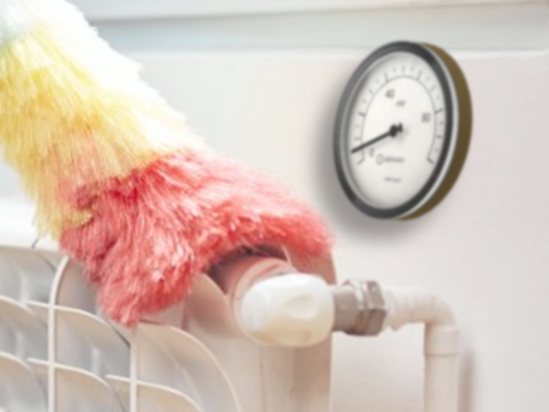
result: 5 mV
